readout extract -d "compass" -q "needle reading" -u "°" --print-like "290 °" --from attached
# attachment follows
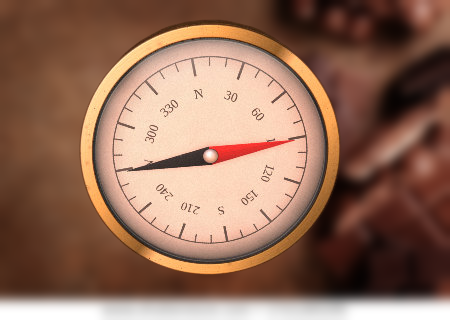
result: 90 °
